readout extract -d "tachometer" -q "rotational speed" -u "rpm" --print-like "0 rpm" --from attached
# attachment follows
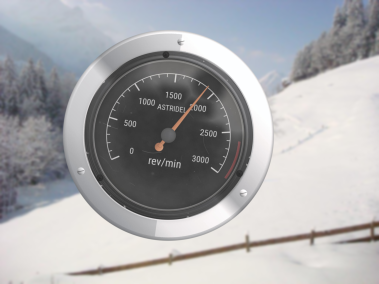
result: 1900 rpm
